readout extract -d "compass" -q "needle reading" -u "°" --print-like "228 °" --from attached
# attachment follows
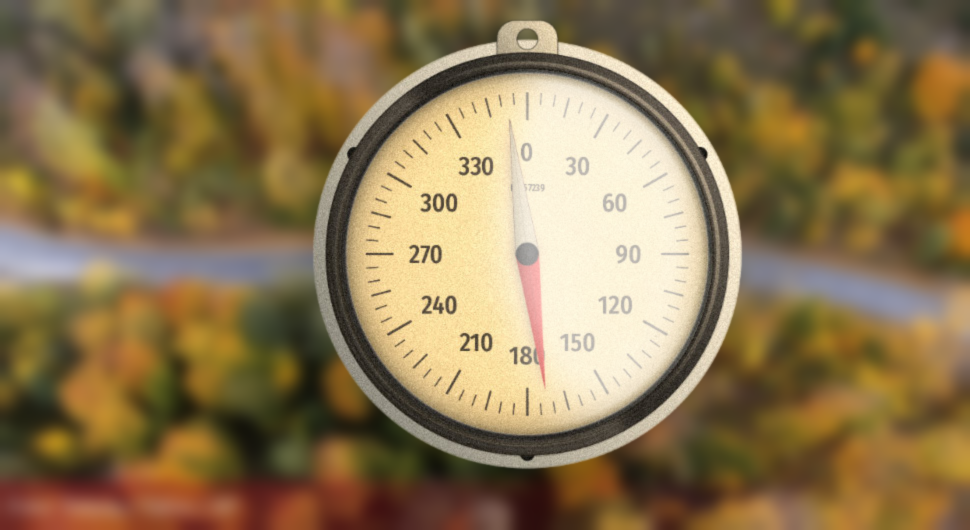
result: 172.5 °
